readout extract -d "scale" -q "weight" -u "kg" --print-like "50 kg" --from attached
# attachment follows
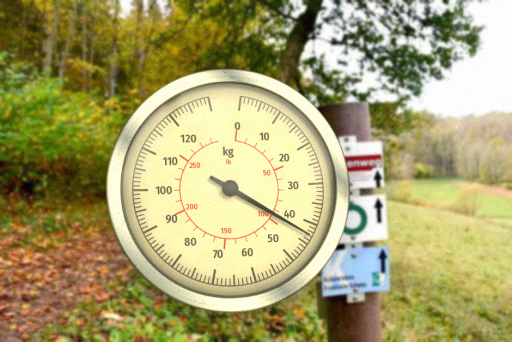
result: 43 kg
